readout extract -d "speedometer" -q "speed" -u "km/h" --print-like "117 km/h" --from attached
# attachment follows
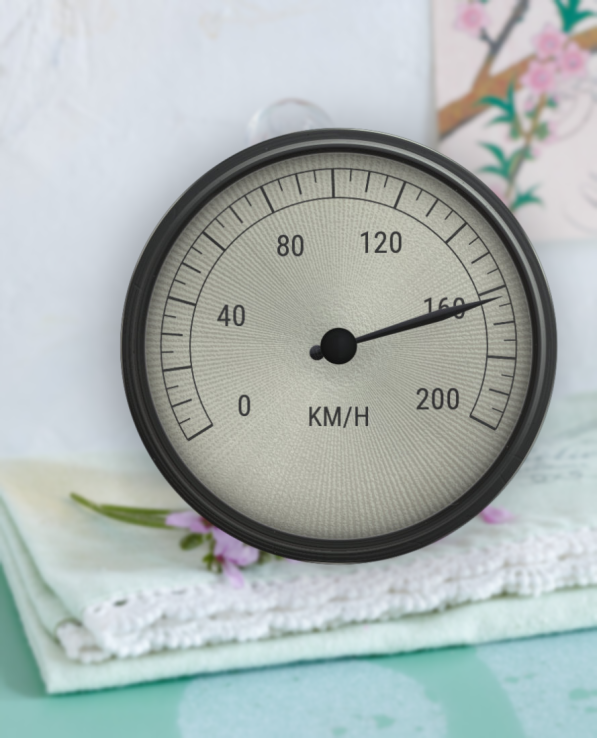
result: 162.5 km/h
